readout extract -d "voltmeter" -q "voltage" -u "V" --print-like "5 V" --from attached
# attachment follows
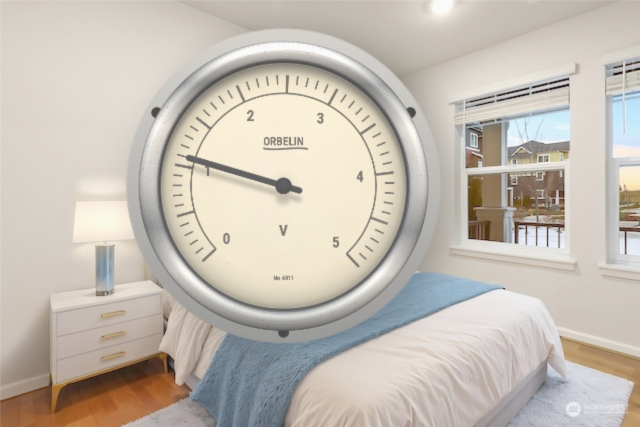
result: 1.1 V
